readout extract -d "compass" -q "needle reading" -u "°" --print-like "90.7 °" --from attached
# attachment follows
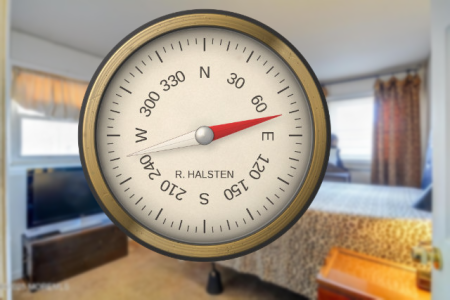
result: 75 °
